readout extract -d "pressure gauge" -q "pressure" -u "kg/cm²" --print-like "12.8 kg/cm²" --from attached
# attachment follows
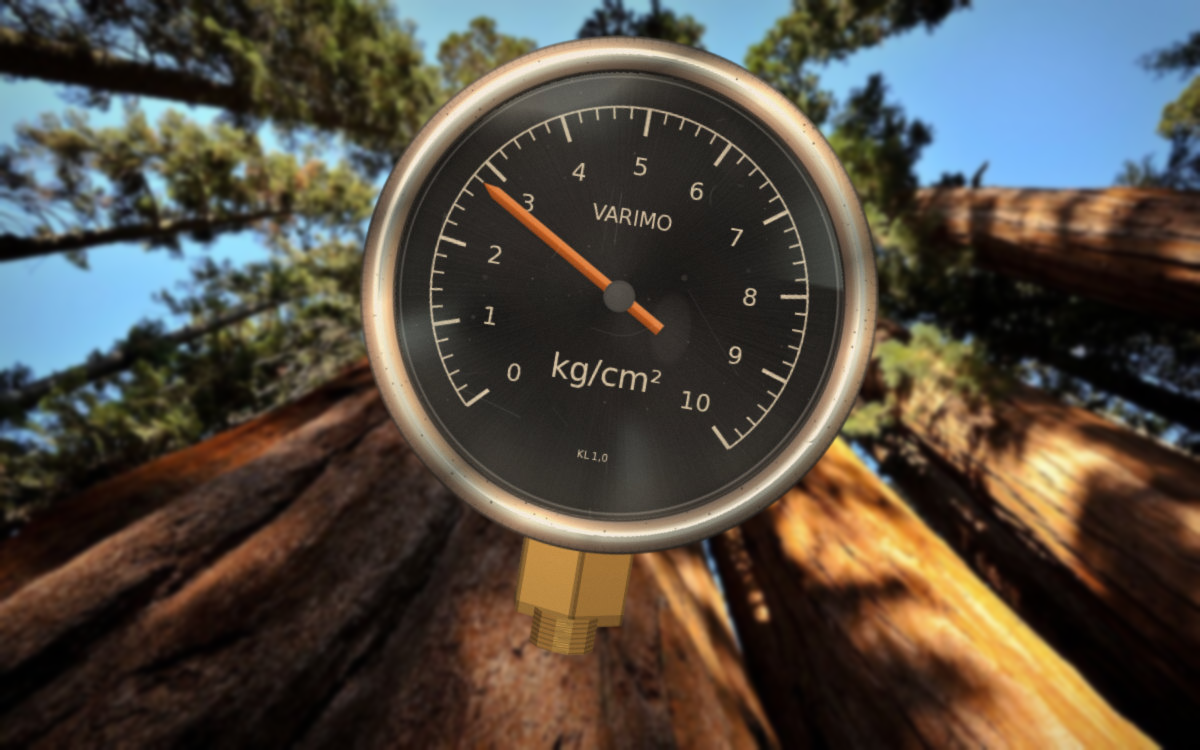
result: 2.8 kg/cm²
